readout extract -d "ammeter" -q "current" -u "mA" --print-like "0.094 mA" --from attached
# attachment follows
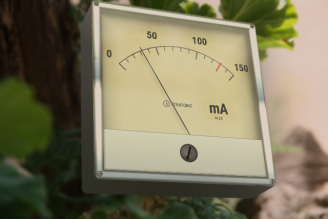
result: 30 mA
